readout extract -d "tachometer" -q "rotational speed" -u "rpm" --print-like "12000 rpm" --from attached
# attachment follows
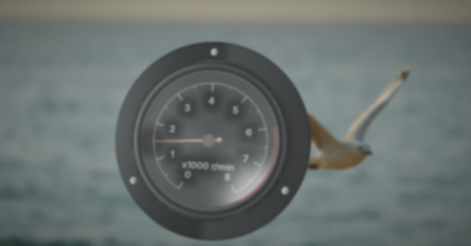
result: 1500 rpm
